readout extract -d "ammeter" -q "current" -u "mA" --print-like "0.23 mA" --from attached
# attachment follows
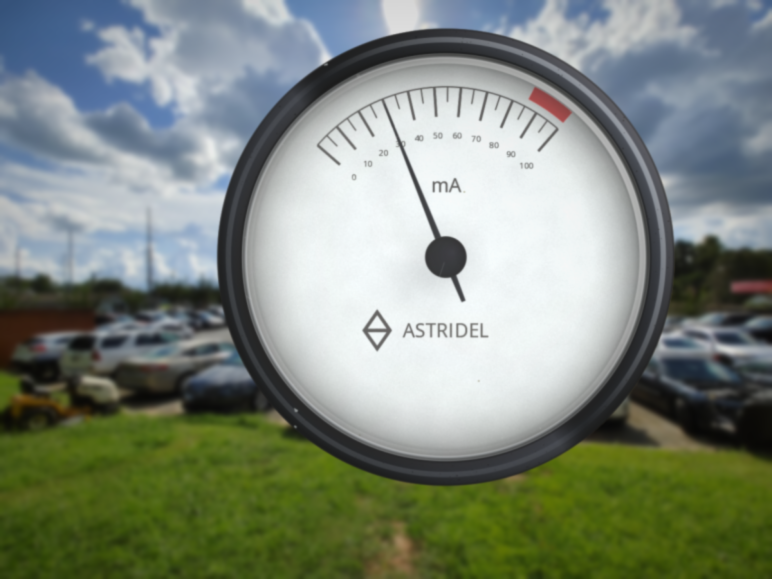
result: 30 mA
